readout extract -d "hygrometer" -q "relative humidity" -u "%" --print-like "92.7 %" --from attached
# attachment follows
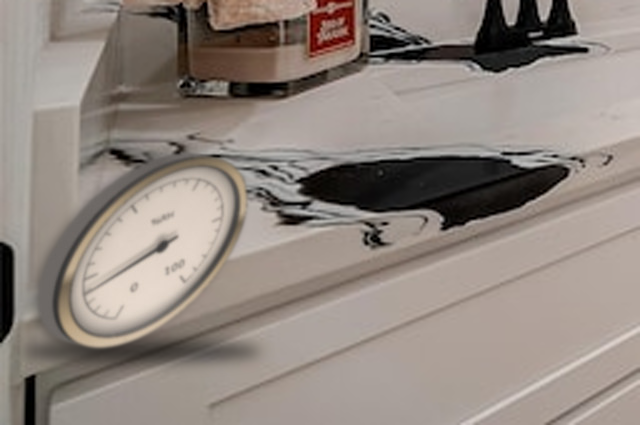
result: 16 %
